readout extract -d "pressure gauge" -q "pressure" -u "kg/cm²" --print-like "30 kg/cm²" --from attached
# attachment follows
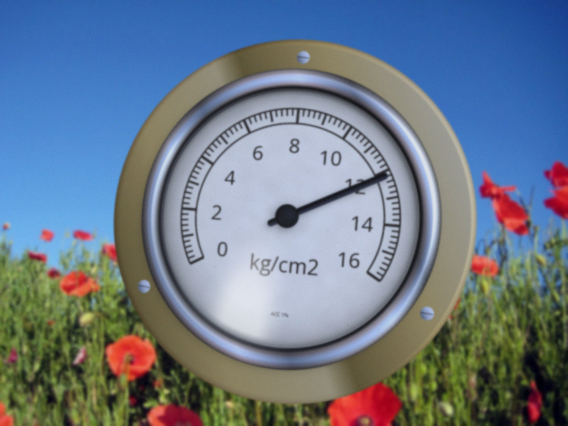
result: 12.2 kg/cm²
